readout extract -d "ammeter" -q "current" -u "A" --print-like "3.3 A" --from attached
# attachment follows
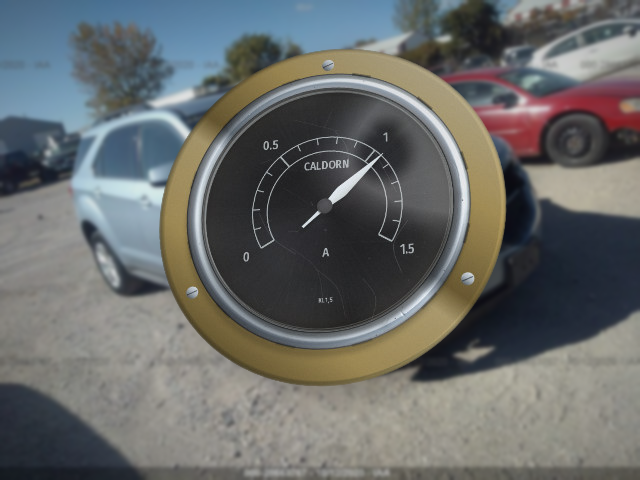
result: 1.05 A
